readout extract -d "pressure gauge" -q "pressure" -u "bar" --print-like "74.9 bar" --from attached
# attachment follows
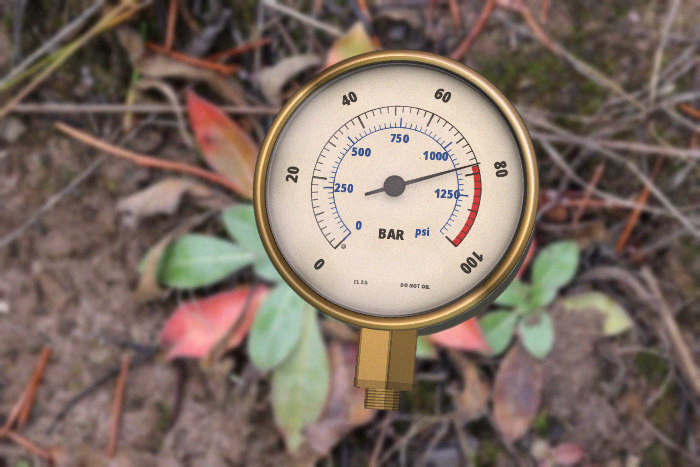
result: 78 bar
